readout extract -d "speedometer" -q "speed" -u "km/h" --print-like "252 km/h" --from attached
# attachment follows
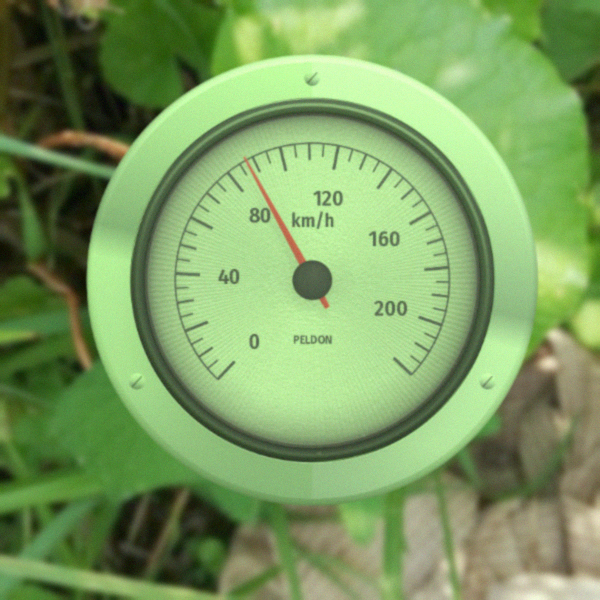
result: 87.5 km/h
